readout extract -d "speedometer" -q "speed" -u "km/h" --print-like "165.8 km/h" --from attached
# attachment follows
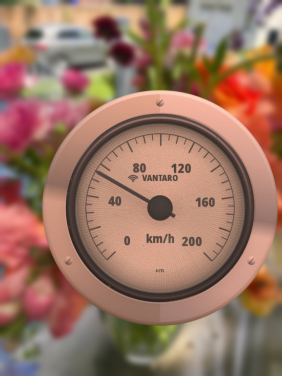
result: 55 km/h
